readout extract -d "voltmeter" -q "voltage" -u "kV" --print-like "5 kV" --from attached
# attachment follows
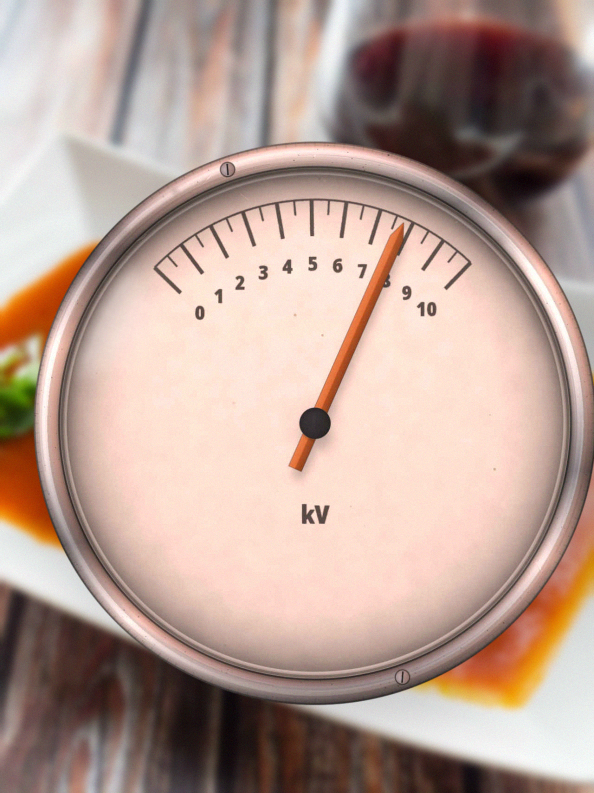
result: 7.75 kV
